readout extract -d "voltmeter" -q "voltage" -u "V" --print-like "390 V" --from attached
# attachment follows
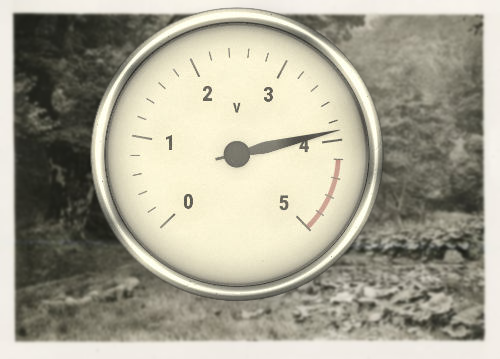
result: 3.9 V
